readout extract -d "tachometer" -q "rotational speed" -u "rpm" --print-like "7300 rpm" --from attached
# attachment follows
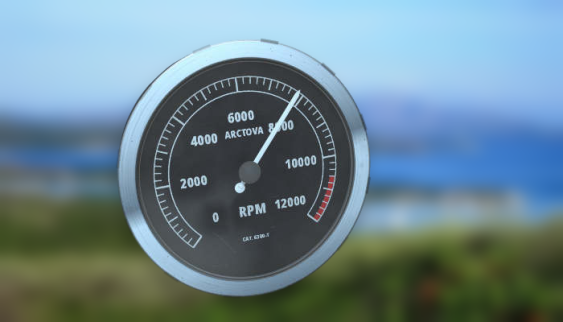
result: 7800 rpm
